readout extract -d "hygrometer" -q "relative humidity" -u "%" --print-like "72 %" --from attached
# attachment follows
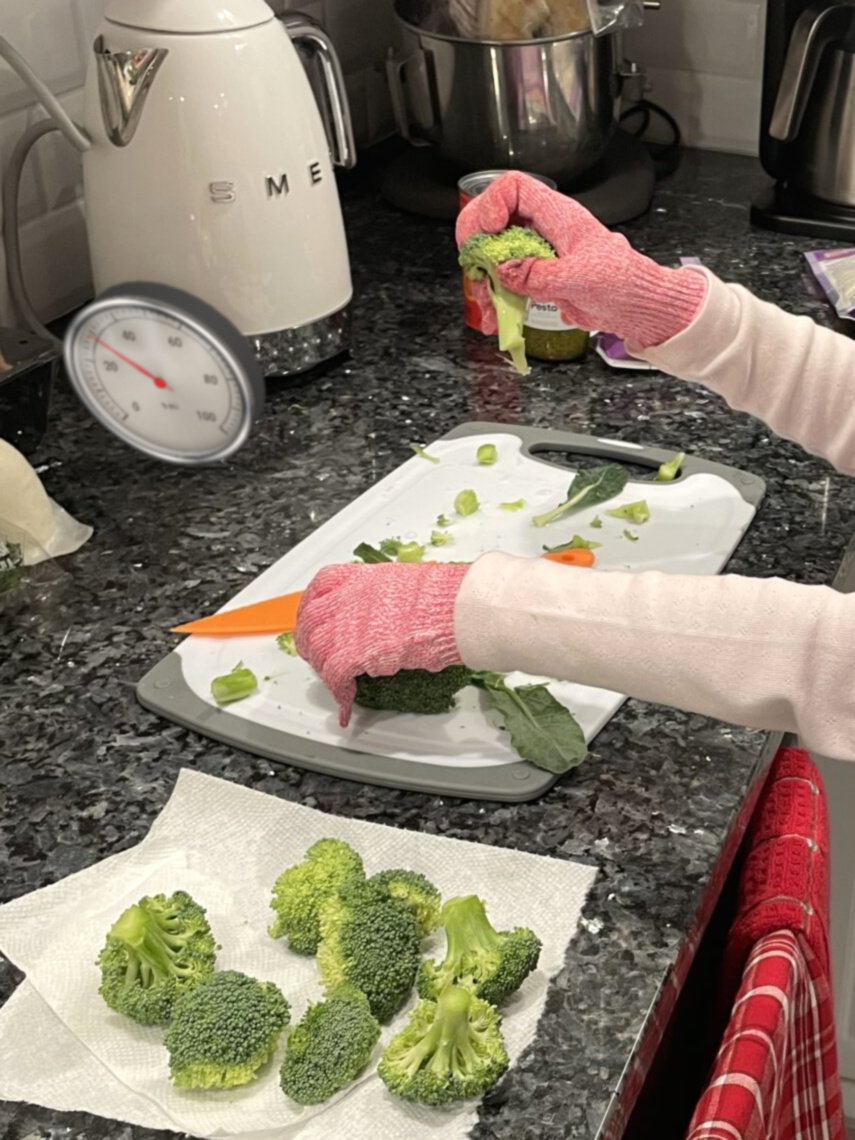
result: 30 %
